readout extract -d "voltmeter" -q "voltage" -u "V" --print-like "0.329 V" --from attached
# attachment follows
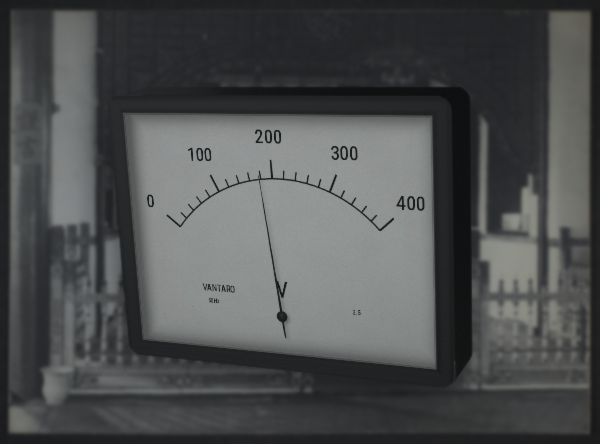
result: 180 V
